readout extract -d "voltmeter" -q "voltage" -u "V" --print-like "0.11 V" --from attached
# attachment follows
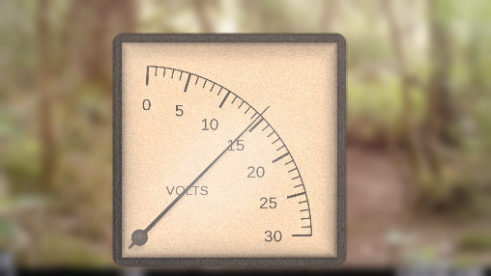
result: 14.5 V
